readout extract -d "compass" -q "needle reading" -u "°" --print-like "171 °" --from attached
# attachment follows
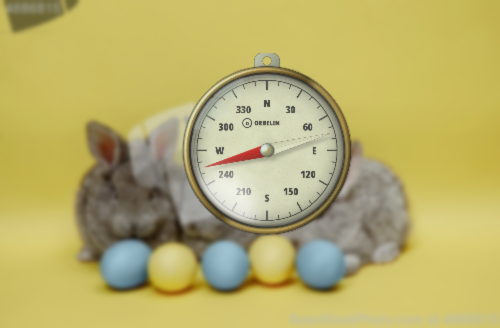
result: 255 °
